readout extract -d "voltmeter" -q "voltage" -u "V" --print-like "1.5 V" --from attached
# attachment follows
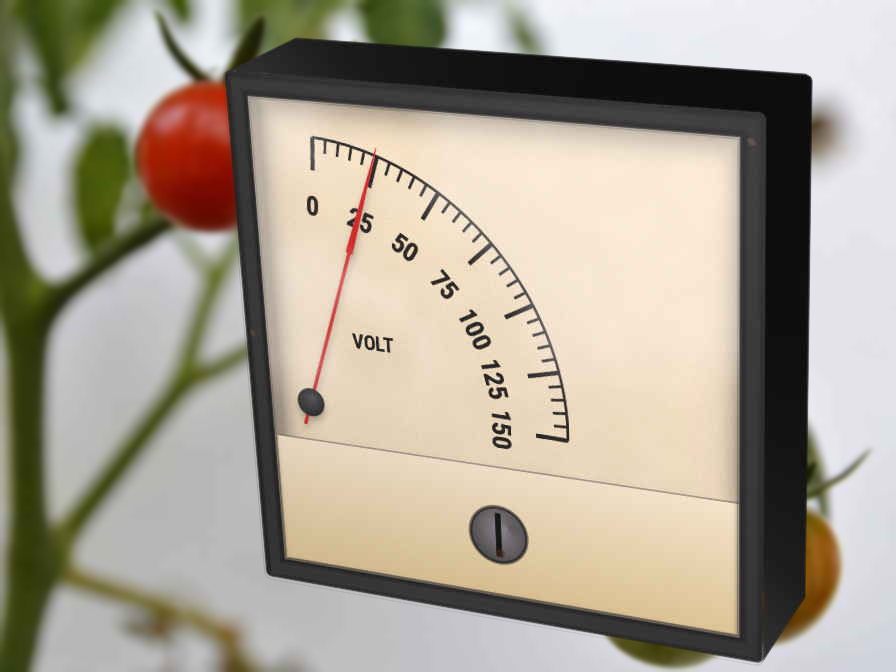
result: 25 V
